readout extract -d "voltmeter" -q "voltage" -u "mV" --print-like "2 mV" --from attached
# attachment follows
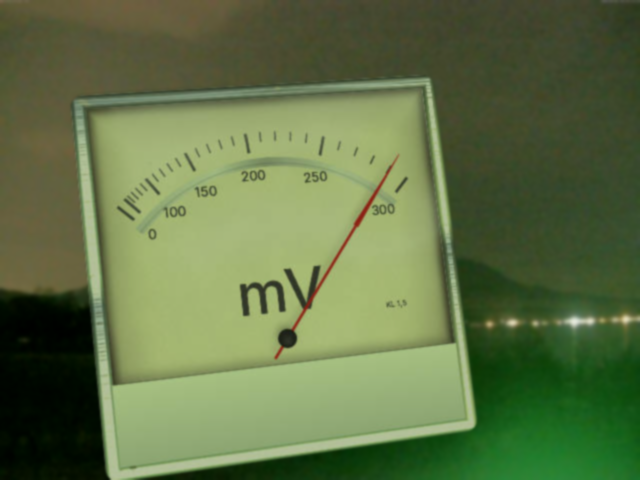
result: 290 mV
